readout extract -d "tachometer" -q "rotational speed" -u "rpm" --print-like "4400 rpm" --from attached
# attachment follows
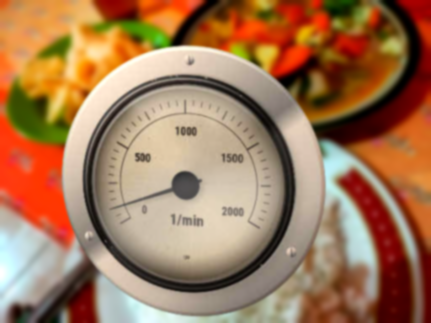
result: 100 rpm
